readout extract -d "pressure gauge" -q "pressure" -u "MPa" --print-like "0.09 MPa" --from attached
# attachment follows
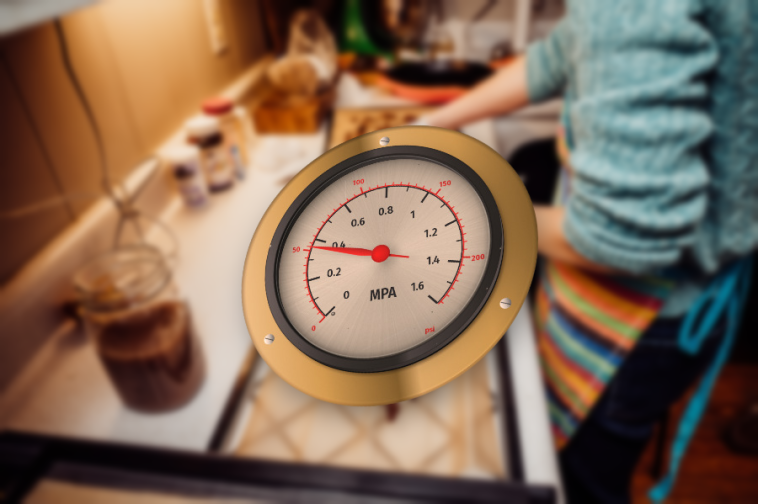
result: 0.35 MPa
